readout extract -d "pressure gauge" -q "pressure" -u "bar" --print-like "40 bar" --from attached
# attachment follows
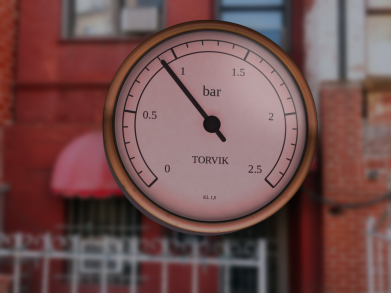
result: 0.9 bar
